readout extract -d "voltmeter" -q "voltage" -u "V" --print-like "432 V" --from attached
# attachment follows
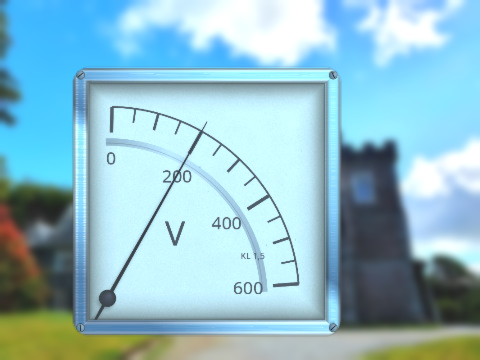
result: 200 V
